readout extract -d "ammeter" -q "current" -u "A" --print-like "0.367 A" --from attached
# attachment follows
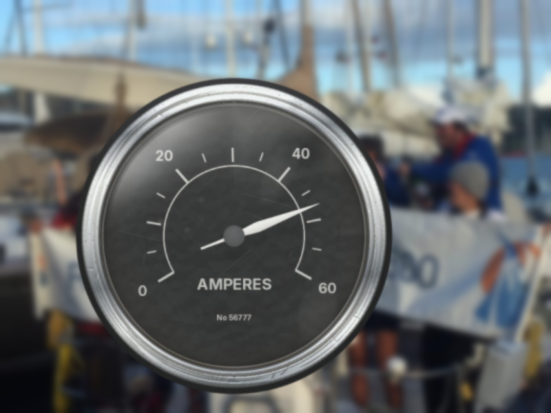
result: 47.5 A
